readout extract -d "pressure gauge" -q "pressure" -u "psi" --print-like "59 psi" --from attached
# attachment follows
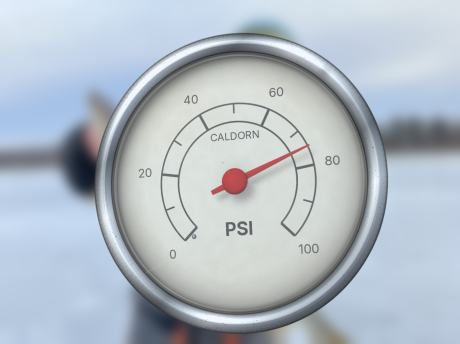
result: 75 psi
